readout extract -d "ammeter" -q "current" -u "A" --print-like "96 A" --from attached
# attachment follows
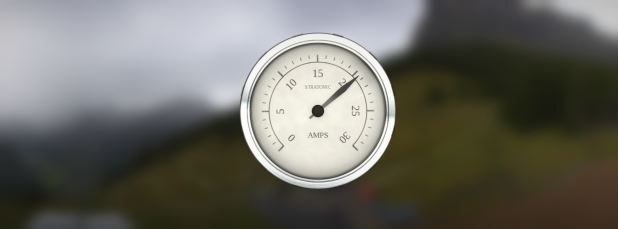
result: 20.5 A
